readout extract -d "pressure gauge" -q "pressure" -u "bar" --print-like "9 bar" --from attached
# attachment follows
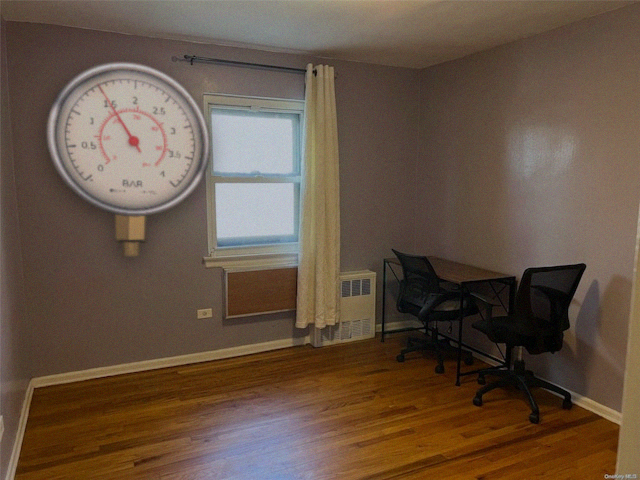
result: 1.5 bar
